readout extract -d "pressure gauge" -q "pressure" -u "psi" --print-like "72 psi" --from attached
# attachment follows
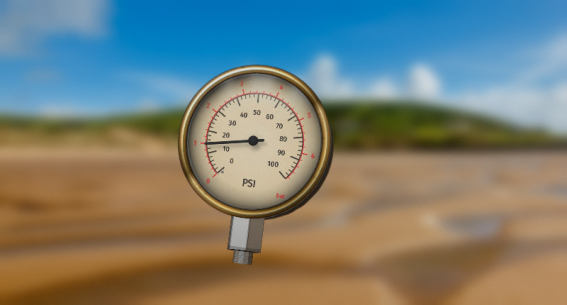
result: 14 psi
